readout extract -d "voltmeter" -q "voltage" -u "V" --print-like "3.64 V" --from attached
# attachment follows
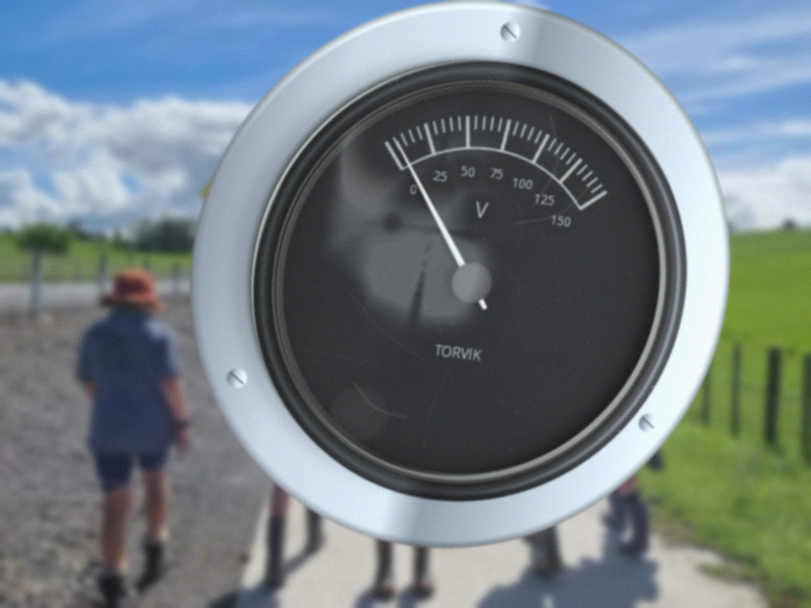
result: 5 V
